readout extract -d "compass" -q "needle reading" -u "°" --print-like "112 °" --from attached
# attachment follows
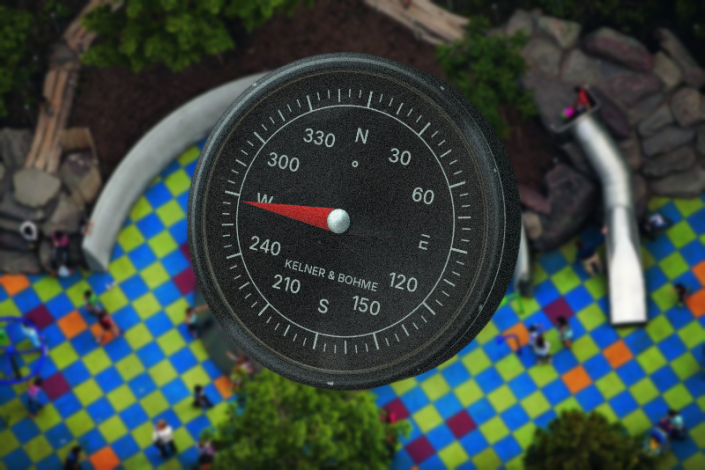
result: 267.5 °
